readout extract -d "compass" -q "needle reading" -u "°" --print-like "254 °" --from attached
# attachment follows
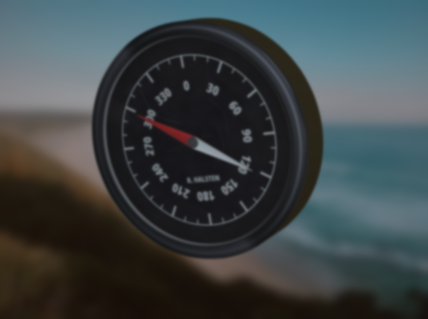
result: 300 °
